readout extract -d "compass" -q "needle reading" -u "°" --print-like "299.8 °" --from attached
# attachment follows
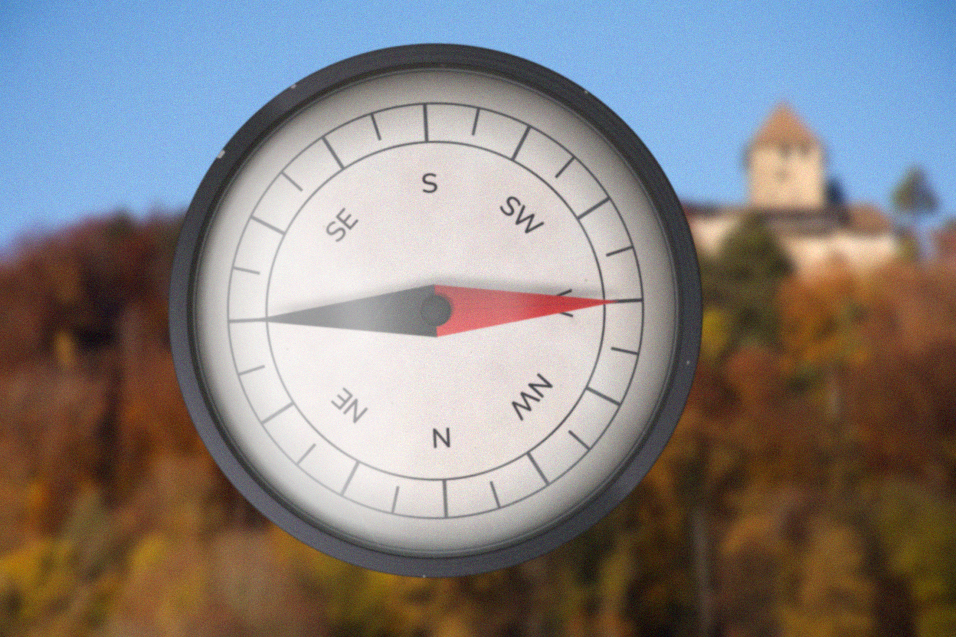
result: 270 °
